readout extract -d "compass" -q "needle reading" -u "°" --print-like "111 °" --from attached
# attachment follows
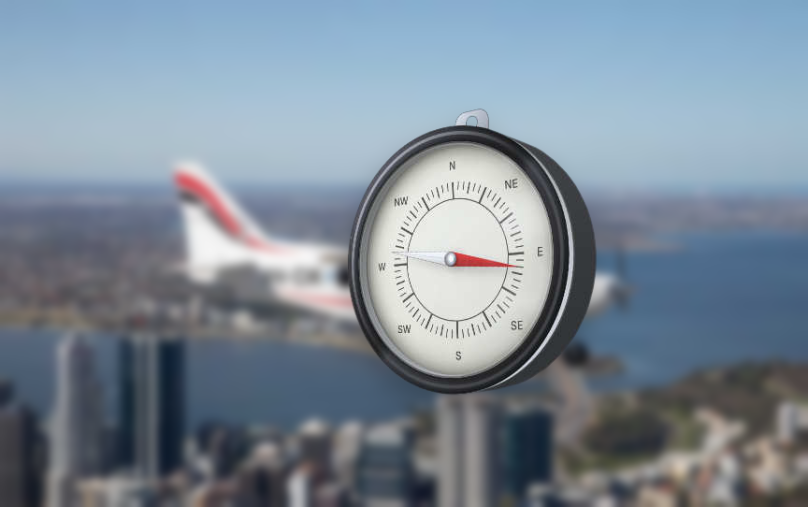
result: 100 °
